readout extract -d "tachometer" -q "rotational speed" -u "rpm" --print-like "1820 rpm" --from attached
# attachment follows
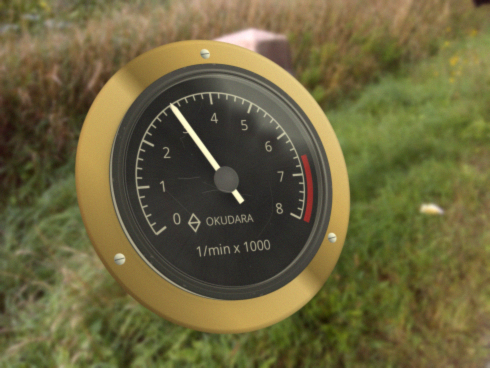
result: 3000 rpm
